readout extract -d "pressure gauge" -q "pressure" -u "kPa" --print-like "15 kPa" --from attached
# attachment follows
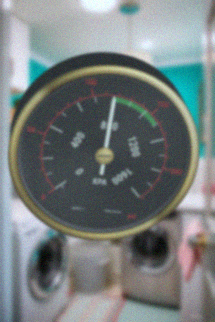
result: 800 kPa
